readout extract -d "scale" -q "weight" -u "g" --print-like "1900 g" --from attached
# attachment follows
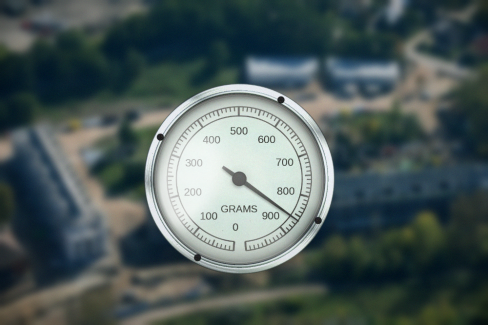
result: 860 g
